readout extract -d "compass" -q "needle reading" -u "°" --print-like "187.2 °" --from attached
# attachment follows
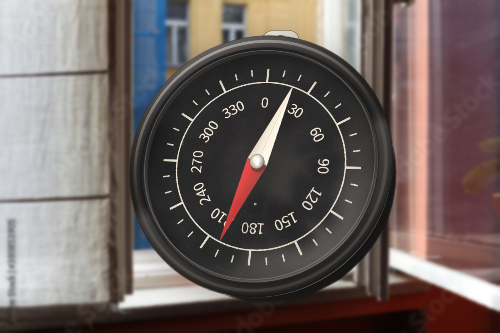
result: 200 °
